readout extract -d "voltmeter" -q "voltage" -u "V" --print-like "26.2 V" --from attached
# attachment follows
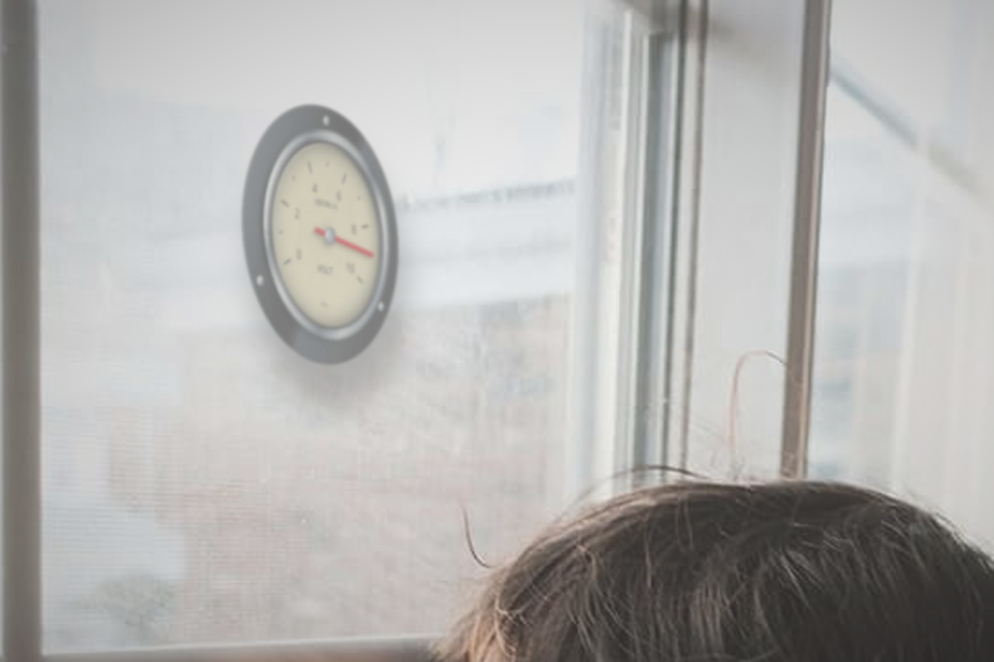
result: 9 V
